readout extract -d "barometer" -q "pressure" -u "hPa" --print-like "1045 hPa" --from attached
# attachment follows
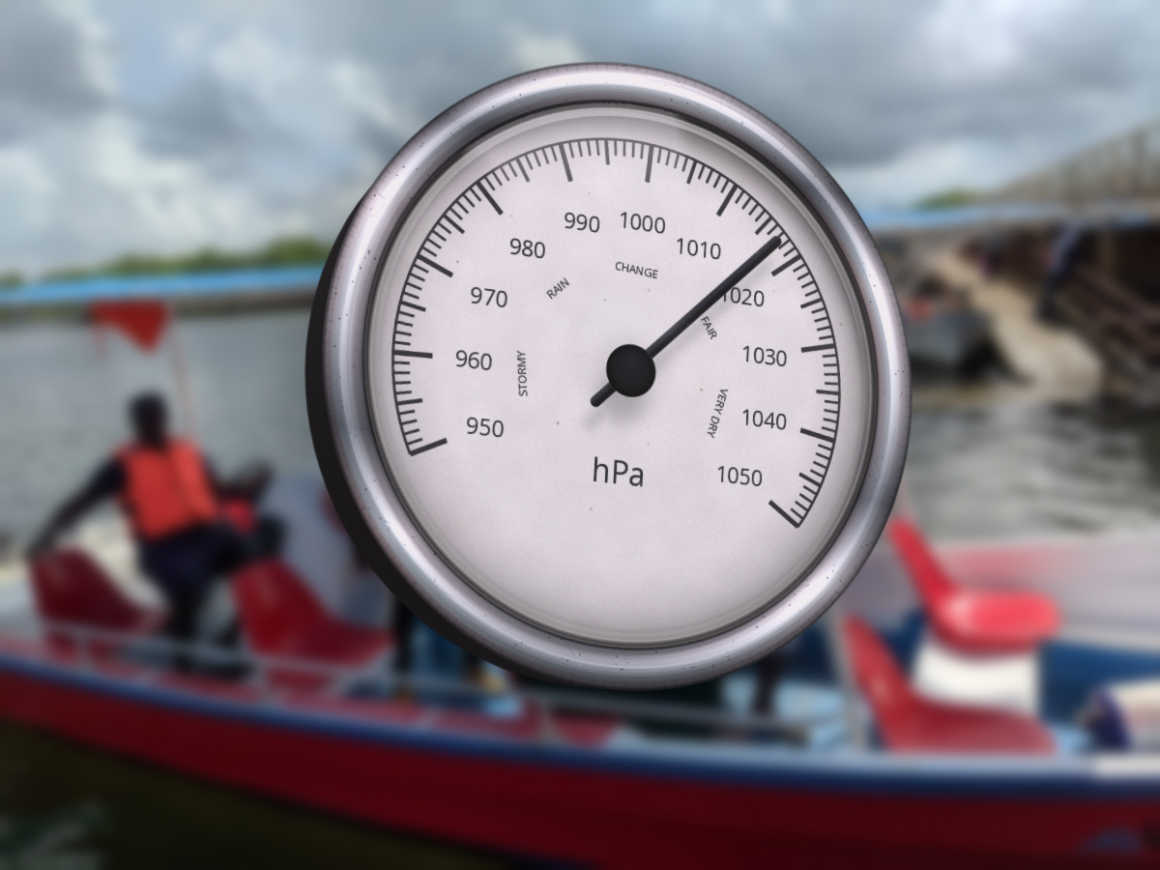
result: 1017 hPa
